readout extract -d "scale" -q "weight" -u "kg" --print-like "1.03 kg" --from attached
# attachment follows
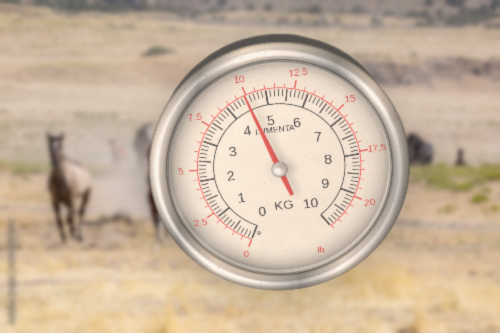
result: 4.5 kg
